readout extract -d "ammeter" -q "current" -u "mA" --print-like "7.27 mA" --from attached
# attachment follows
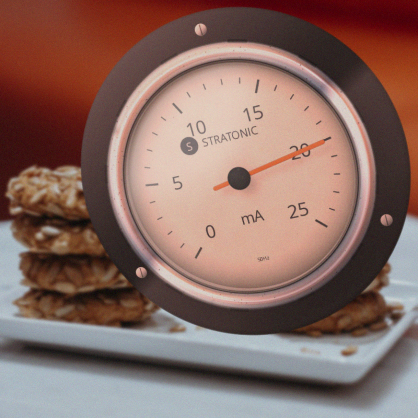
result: 20 mA
